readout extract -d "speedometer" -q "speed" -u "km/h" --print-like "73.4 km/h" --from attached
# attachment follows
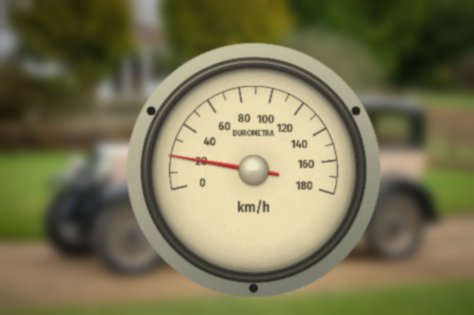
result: 20 km/h
